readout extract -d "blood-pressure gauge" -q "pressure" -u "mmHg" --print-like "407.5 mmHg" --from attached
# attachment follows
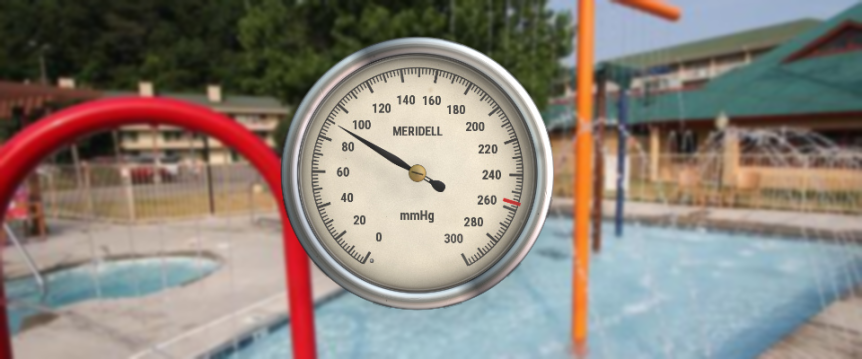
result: 90 mmHg
